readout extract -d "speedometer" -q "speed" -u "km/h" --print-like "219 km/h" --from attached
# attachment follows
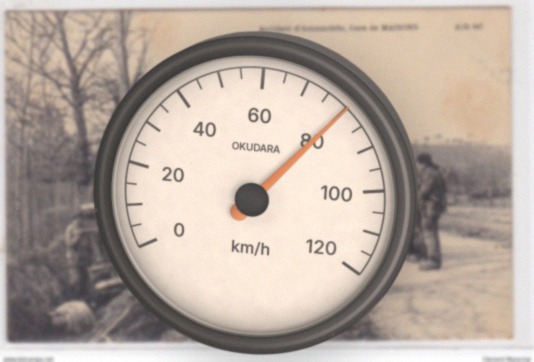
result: 80 km/h
